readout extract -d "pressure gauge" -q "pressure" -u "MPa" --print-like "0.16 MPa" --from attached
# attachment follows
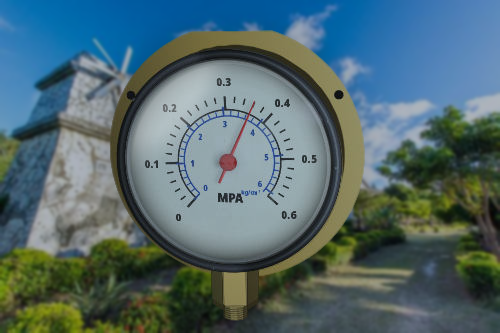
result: 0.36 MPa
